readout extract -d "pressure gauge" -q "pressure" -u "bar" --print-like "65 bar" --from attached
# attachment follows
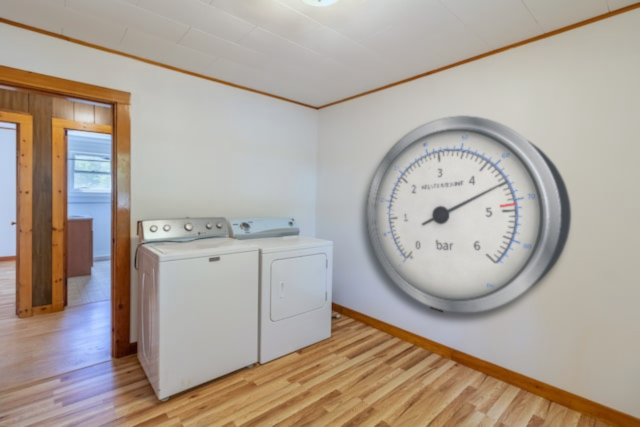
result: 4.5 bar
